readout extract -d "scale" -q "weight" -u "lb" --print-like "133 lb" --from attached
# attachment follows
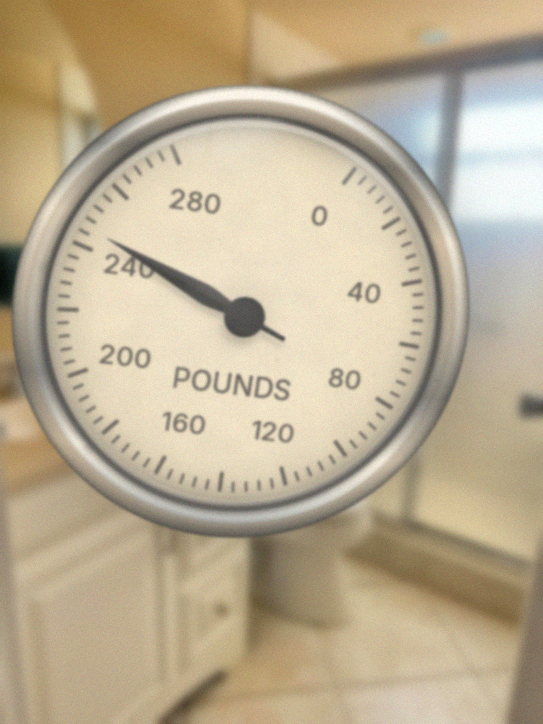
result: 246 lb
